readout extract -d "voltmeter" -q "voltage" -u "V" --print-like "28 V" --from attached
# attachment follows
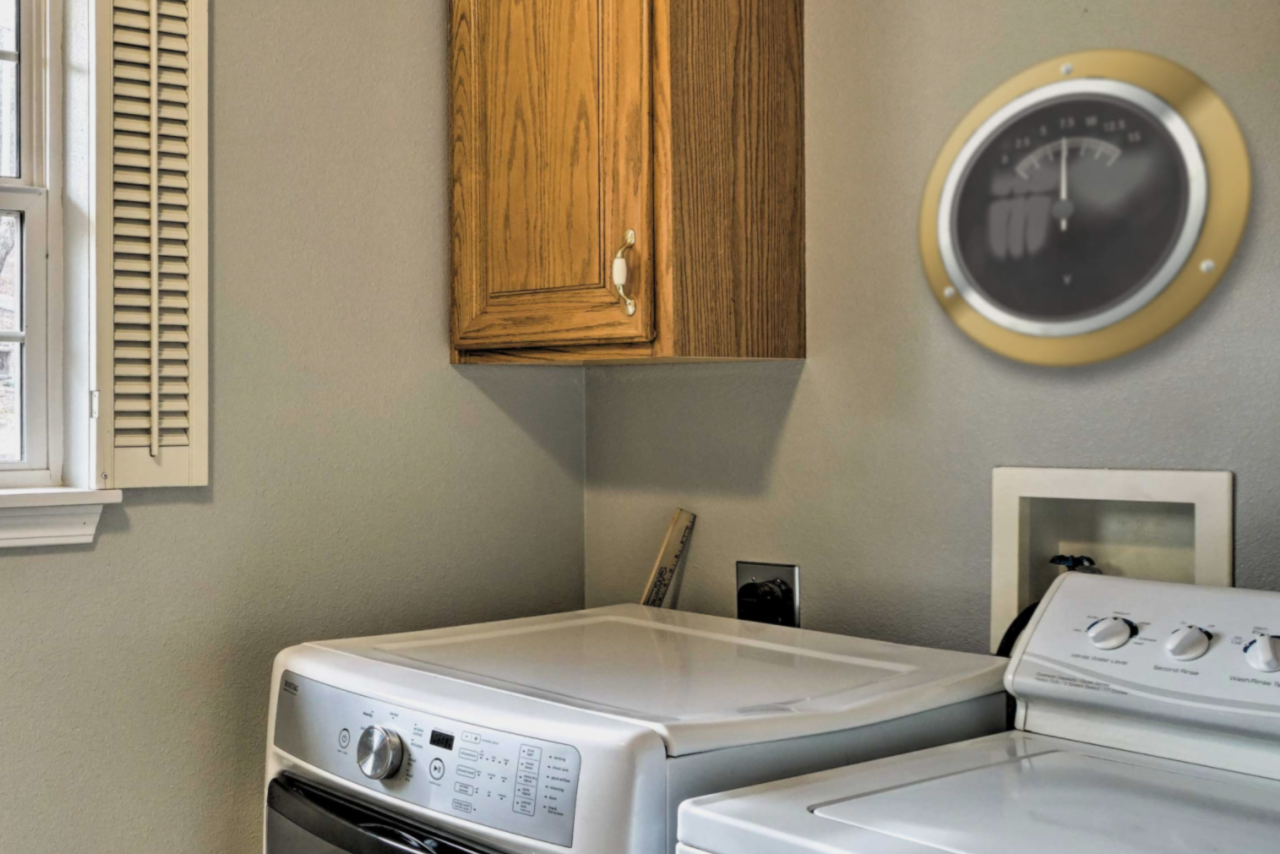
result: 7.5 V
